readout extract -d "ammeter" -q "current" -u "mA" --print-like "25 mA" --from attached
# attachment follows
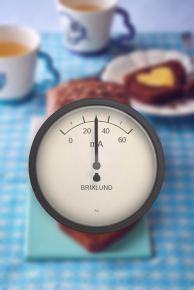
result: 30 mA
